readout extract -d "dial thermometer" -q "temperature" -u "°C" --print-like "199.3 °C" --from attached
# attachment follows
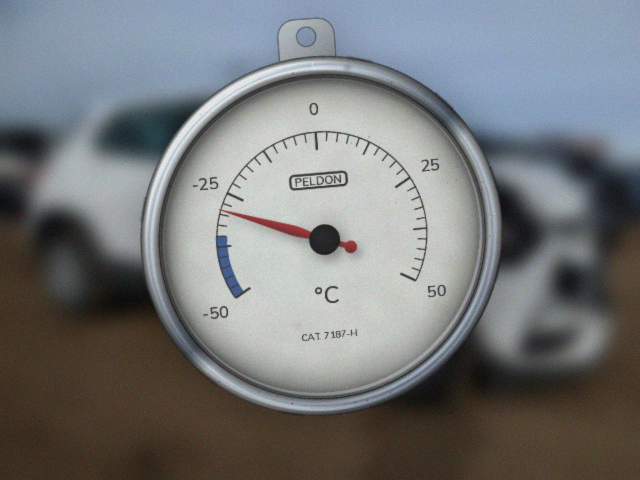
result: -28.75 °C
